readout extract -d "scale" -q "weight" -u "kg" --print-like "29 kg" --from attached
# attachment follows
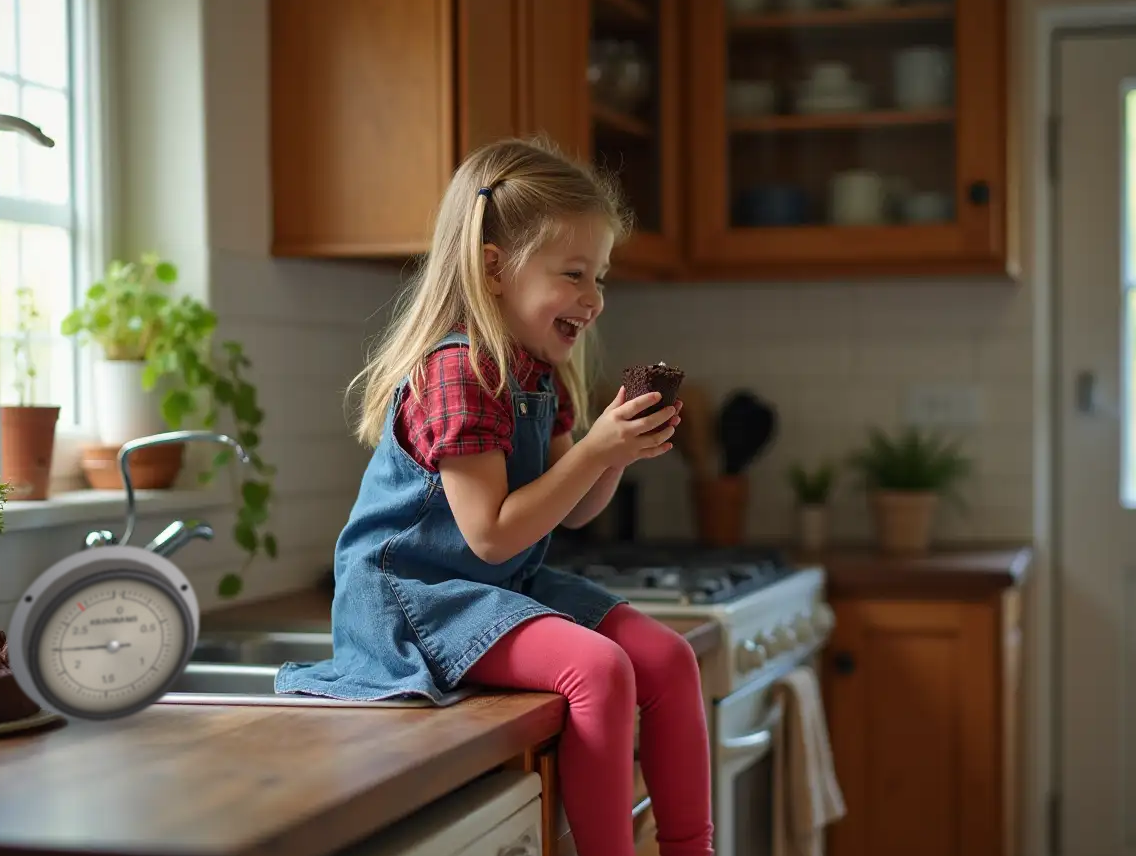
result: 2.25 kg
